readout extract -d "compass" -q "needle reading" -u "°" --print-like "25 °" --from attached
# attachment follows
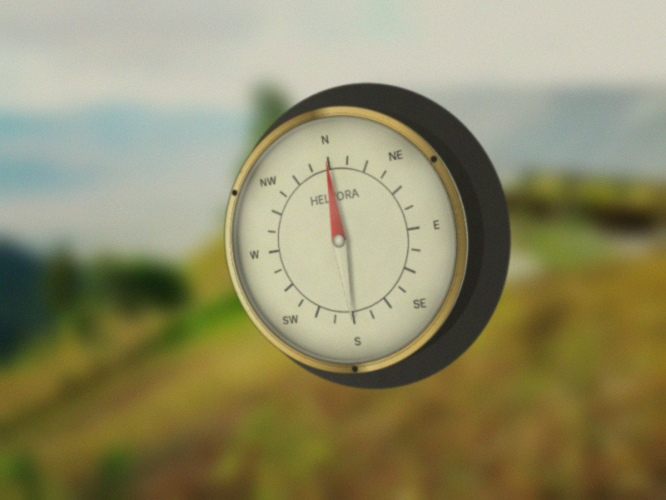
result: 0 °
